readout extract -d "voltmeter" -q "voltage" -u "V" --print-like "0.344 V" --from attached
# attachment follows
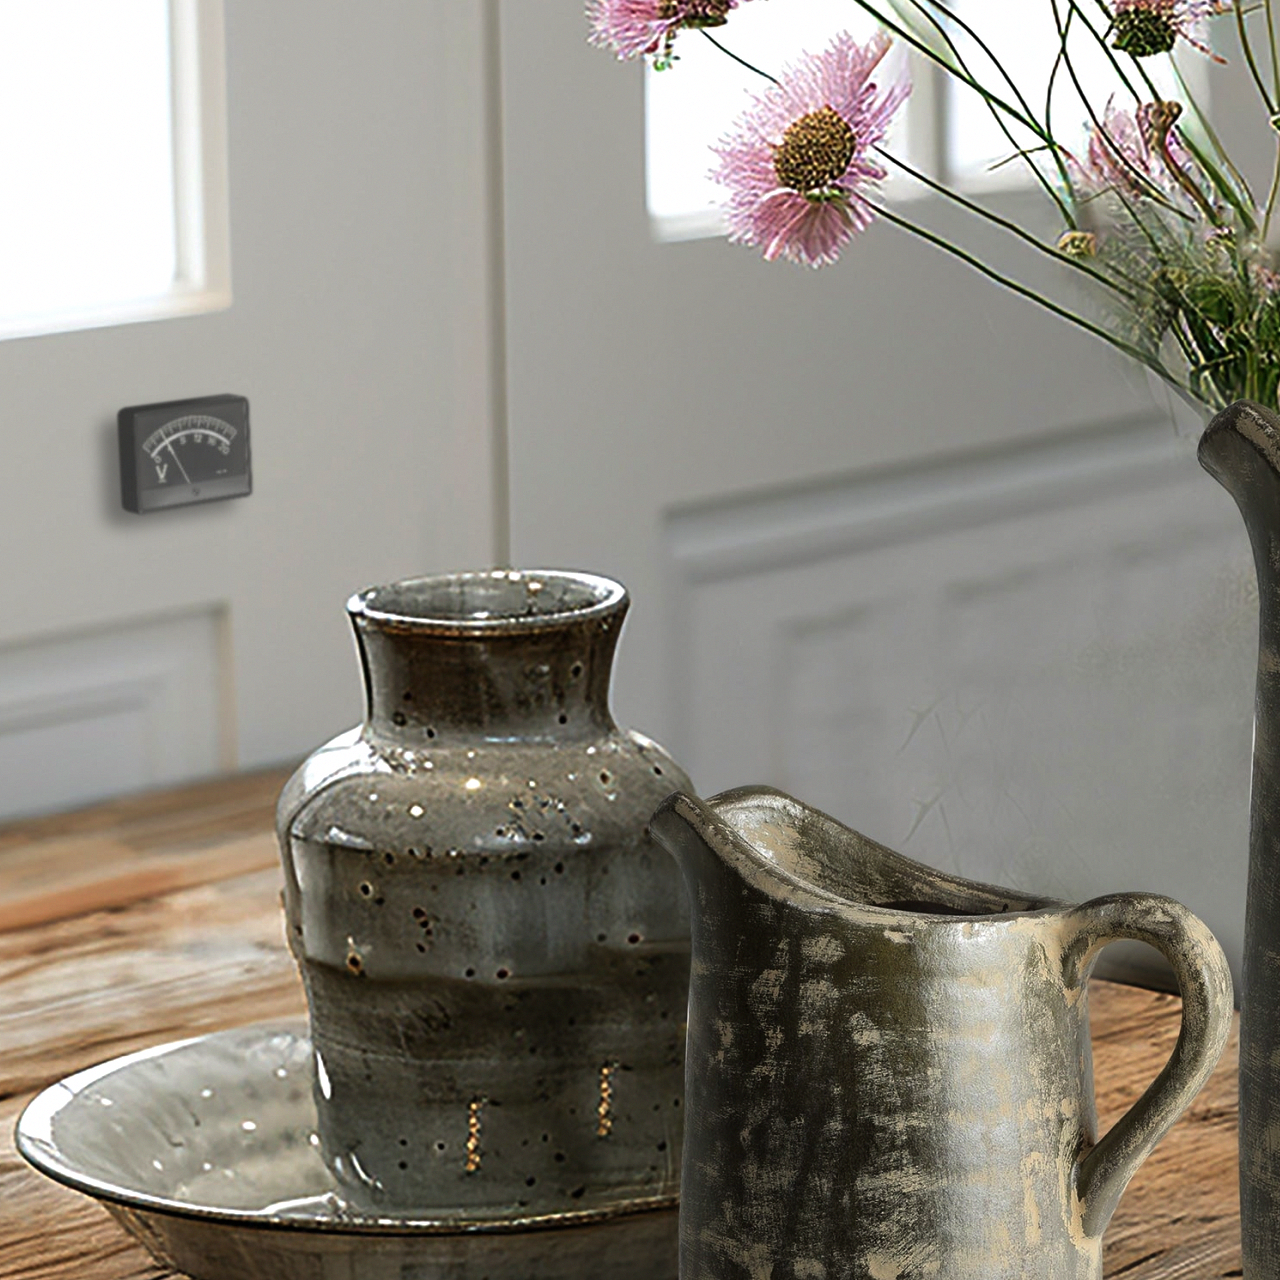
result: 4 V
